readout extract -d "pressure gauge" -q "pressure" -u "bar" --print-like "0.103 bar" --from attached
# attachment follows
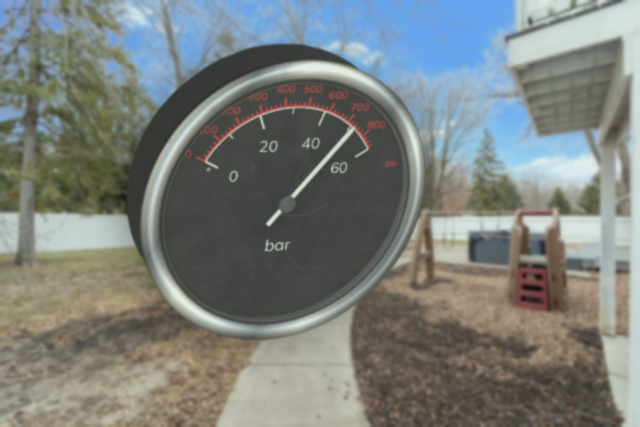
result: 50 bar
